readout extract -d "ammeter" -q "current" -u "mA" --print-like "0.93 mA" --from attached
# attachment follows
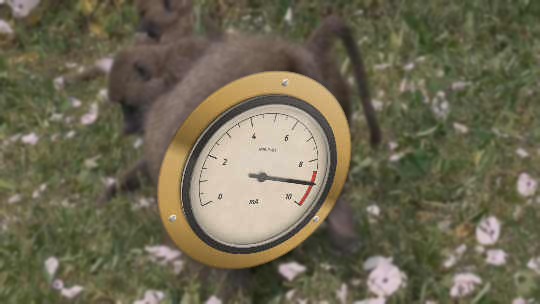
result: 9 mA
